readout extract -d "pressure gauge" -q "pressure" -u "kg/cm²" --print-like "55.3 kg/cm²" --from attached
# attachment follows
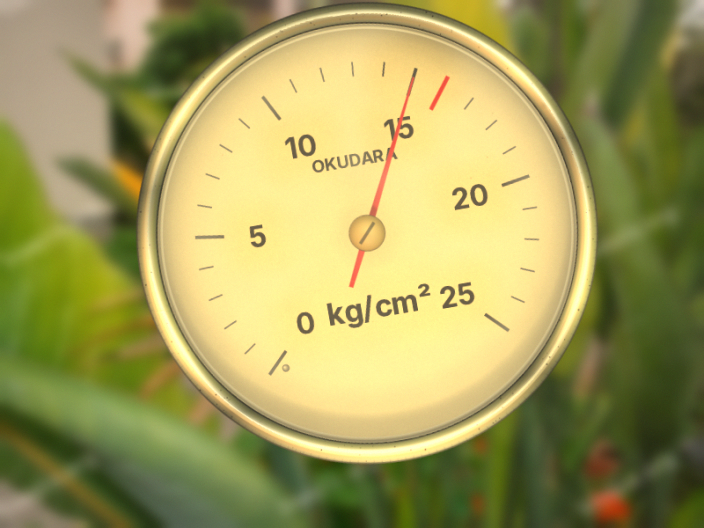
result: 15 kg/cm²
